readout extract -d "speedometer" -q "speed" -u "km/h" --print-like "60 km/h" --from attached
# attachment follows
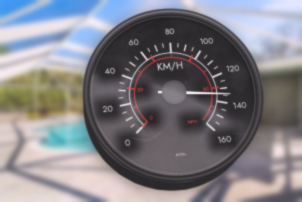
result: 135 km/h
